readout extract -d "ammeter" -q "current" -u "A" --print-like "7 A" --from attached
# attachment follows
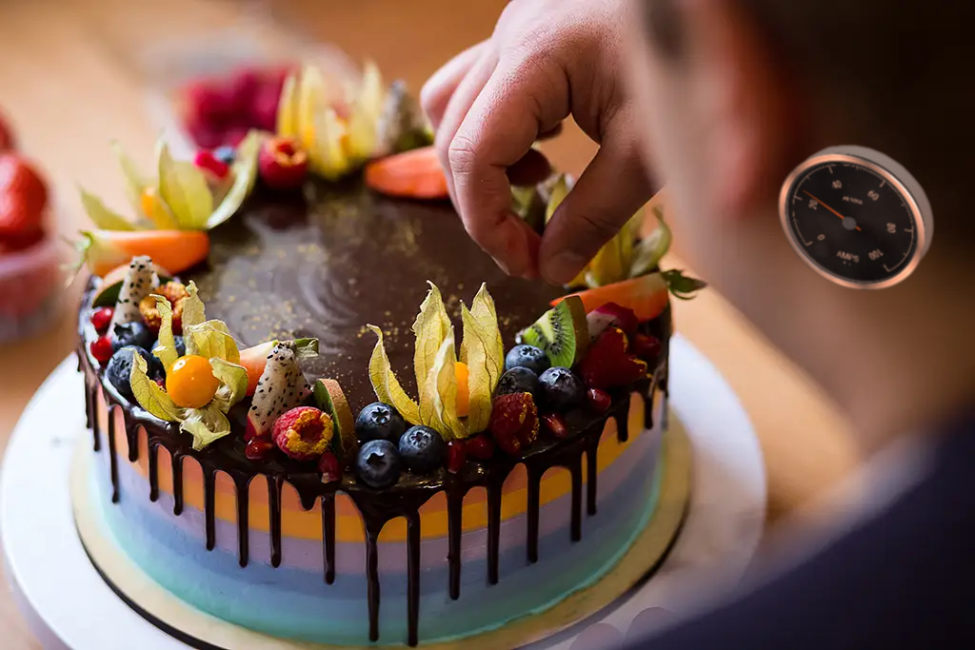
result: 25 A
